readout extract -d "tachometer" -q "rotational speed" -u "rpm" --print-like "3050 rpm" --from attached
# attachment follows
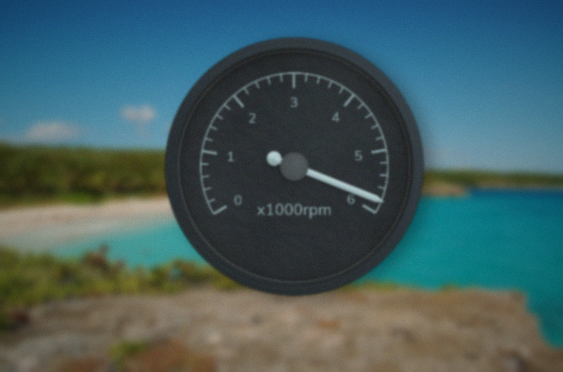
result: 5800 rpm
